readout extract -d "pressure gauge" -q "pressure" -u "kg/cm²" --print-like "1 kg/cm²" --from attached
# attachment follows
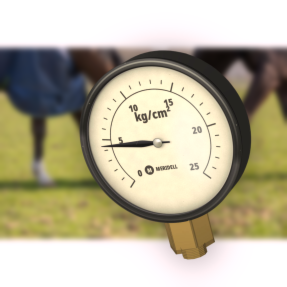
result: 4.5 kg/cm²
